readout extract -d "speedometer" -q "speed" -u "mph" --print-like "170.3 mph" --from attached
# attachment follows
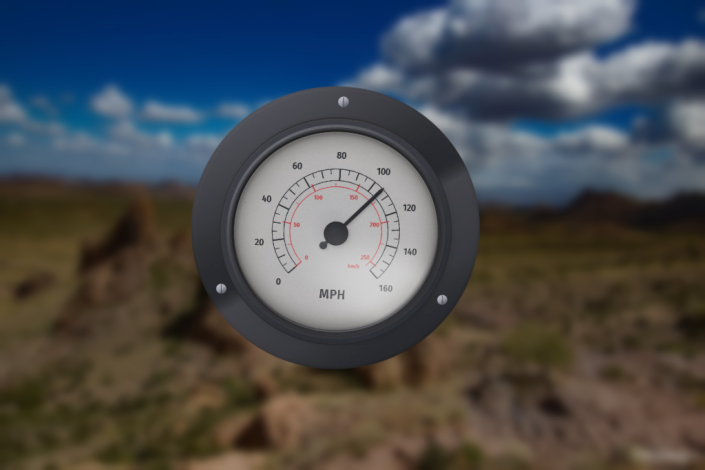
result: 105 mph
